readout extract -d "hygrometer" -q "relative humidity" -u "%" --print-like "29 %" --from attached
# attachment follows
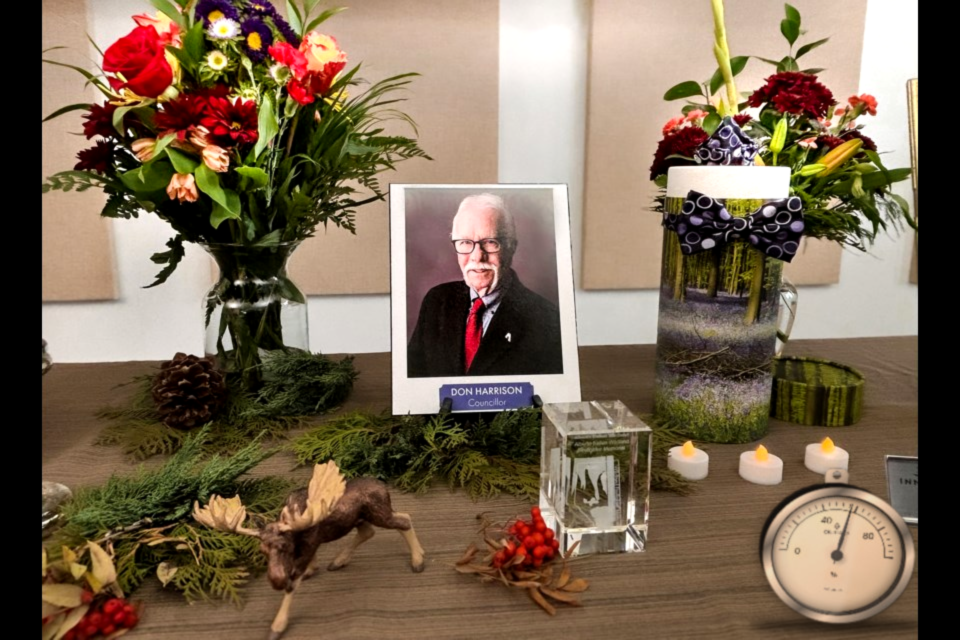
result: 56 %
